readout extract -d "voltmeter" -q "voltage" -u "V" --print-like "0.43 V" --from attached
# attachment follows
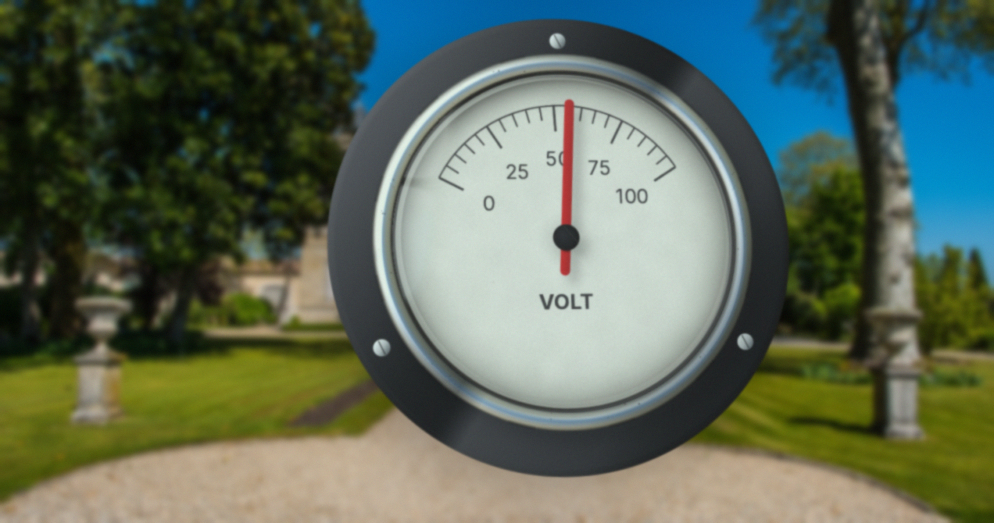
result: 55 V
